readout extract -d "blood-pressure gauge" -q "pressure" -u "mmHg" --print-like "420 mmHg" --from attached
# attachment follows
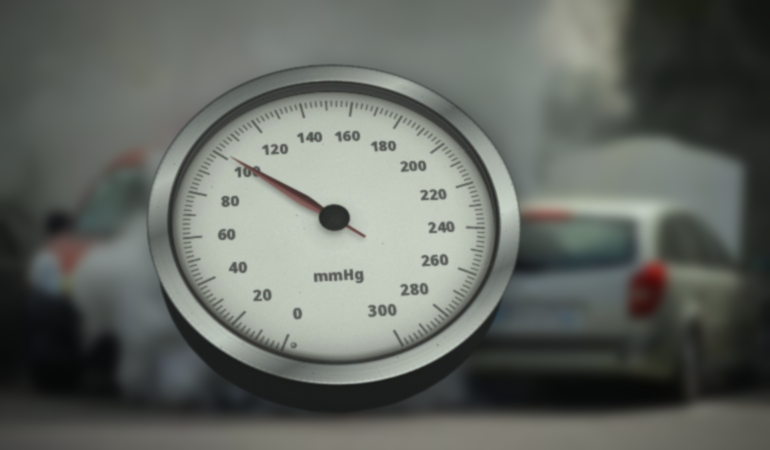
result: 100 mmHg
